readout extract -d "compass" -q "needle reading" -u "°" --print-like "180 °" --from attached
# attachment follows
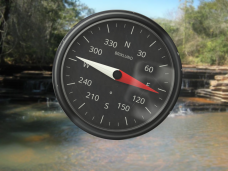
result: 95 °
